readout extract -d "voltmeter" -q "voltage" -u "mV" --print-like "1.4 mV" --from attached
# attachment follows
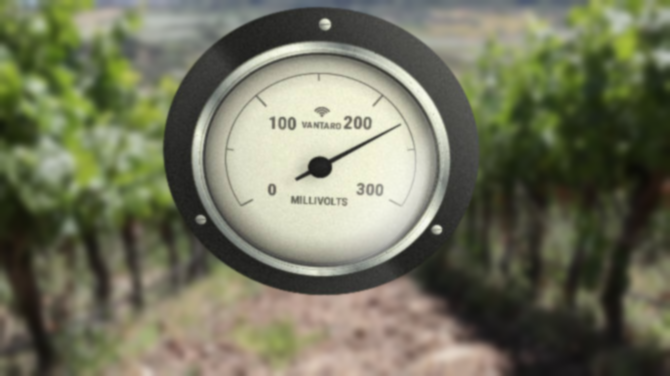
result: 225 mV
